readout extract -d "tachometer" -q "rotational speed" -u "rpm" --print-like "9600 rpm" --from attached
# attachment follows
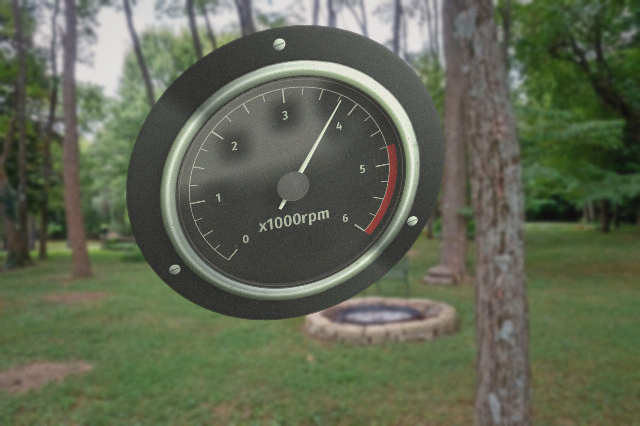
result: 3750 rpm
